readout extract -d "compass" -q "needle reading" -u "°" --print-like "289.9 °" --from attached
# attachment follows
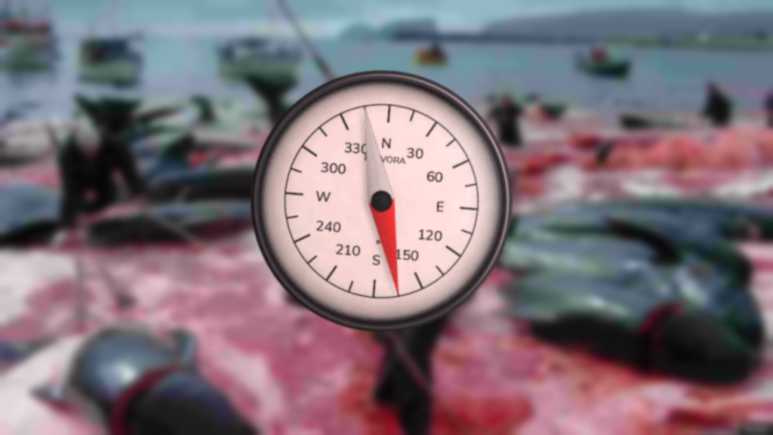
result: 165 °
